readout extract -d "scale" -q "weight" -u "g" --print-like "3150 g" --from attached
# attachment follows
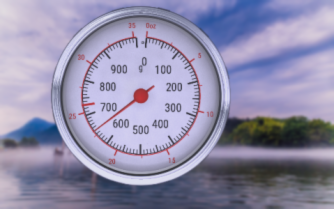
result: 650 g
